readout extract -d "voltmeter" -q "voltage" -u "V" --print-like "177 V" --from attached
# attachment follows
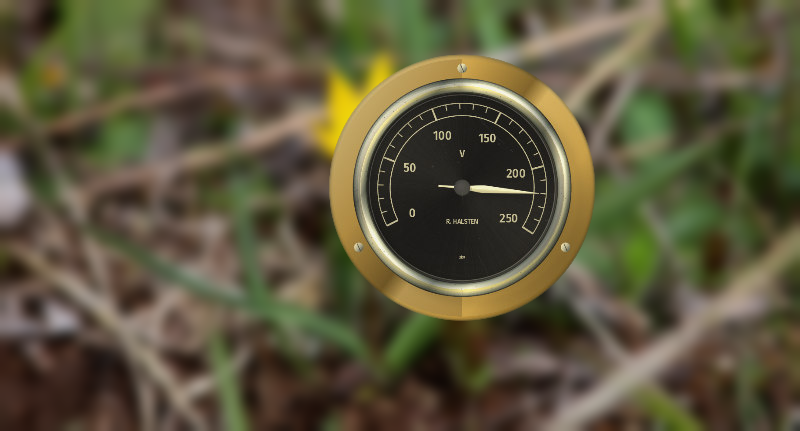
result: 220 V
